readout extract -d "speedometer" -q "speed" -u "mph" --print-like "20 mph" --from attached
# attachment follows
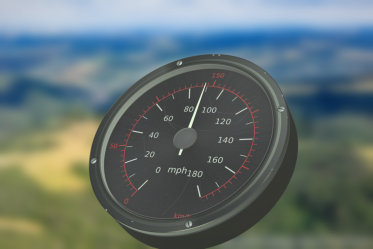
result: 90 mph
